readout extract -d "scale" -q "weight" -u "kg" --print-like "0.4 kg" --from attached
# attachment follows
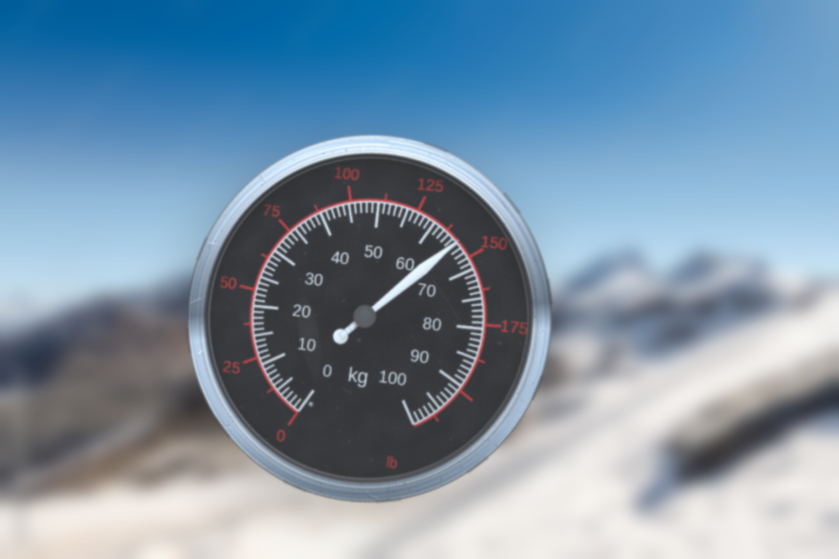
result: 65 kg
